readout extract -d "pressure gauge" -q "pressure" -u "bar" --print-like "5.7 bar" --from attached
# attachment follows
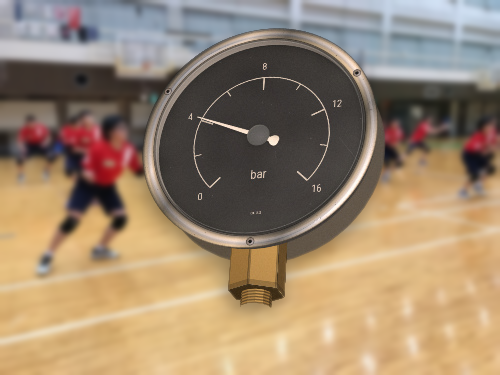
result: 4 bar
